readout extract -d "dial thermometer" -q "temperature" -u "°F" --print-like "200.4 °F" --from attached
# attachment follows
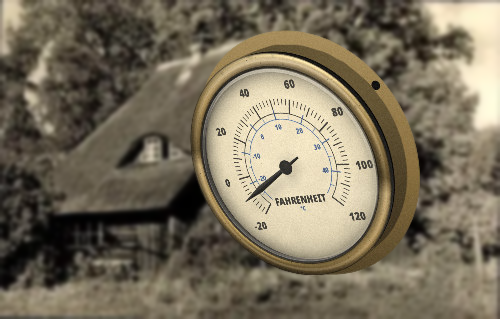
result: -10 °F
